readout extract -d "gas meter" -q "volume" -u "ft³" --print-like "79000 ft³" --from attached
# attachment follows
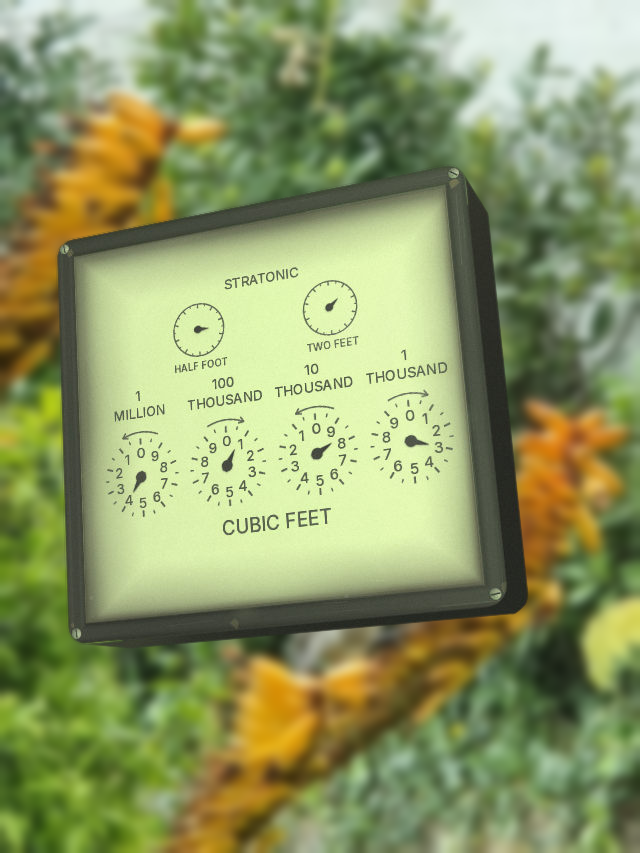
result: 408300 ft³
